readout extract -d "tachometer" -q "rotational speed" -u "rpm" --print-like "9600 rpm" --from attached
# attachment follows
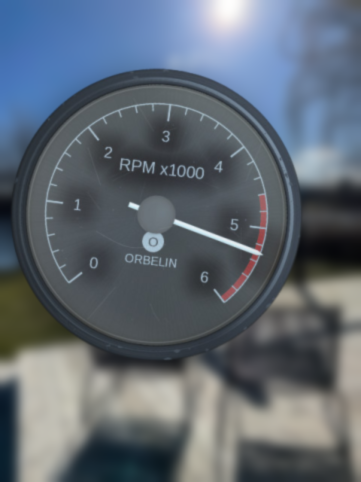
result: 5300 rpm
